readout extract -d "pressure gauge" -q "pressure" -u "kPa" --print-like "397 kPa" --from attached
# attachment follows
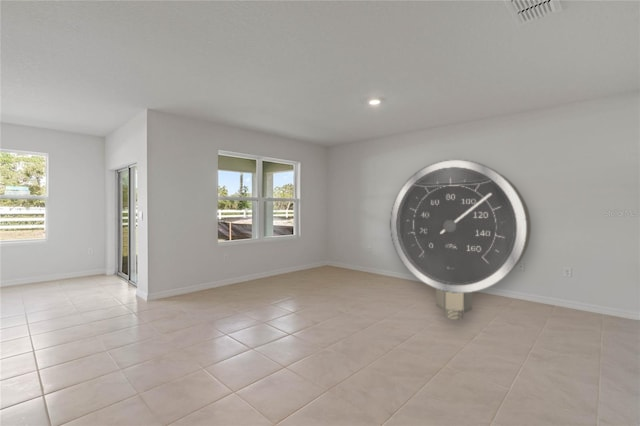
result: 110 kPa
